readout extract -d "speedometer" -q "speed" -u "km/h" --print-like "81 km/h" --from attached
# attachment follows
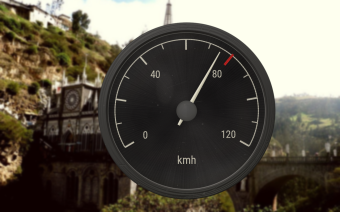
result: 75 km/h
